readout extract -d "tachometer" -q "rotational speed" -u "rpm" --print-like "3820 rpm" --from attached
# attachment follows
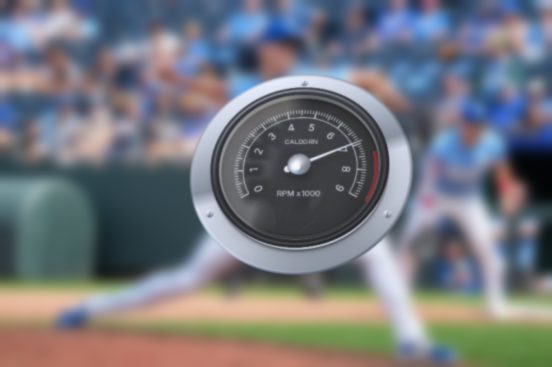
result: 7000 rpm
